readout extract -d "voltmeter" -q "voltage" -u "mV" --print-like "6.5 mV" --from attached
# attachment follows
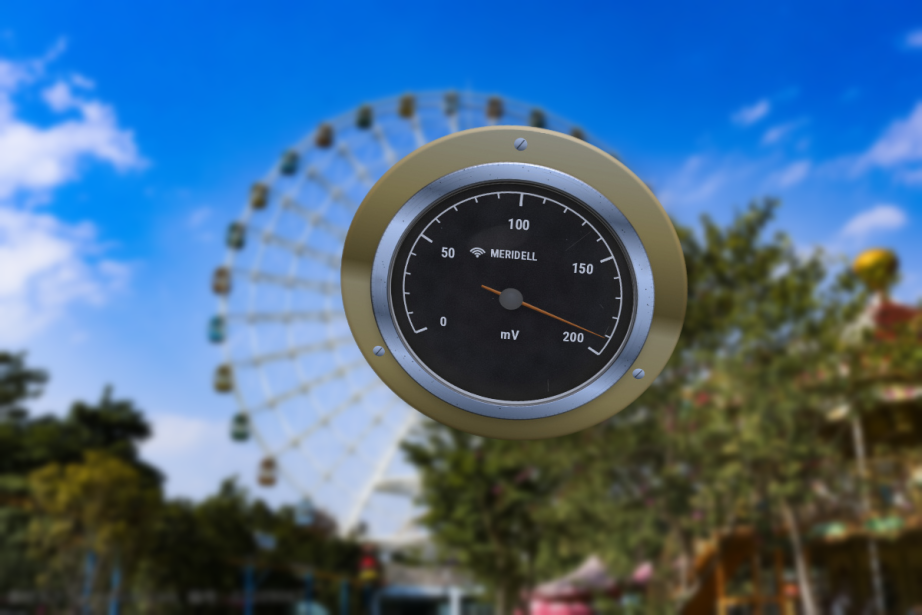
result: 190 mV
